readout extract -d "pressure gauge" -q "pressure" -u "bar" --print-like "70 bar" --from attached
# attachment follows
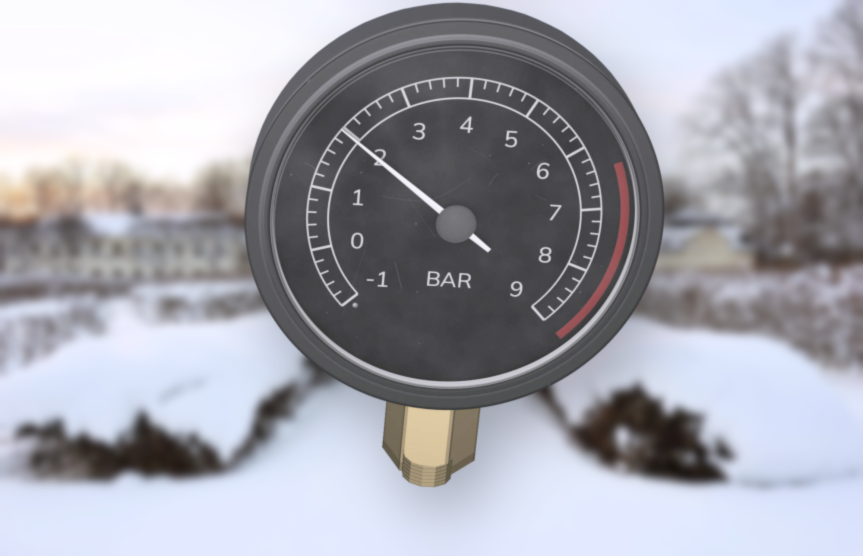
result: 2 bar
